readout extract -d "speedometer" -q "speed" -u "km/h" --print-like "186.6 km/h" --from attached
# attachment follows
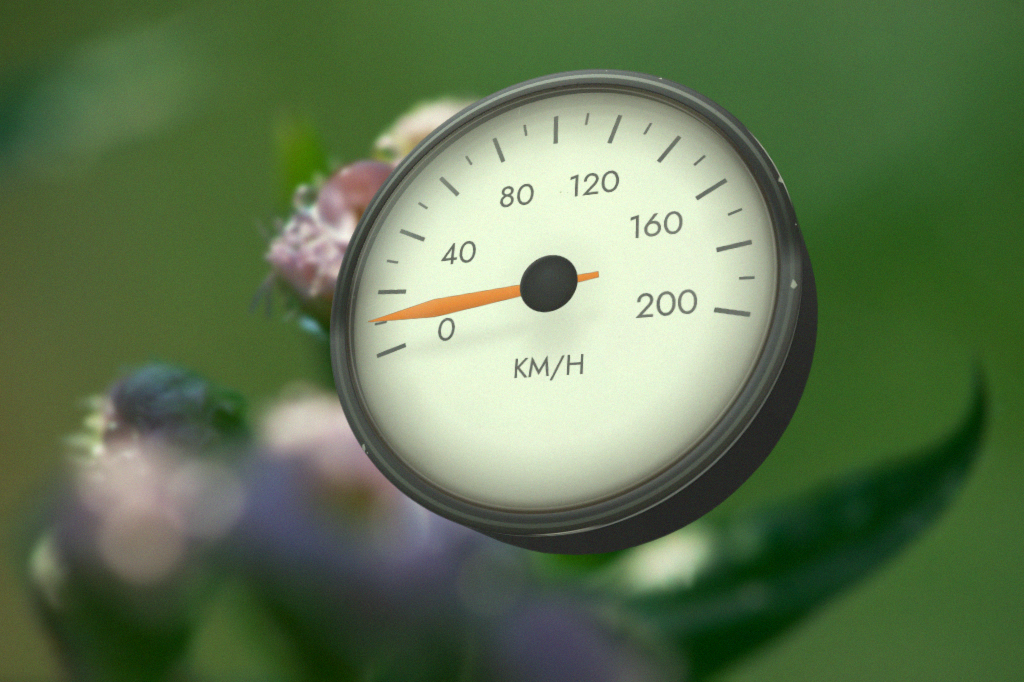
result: 10 km/h
